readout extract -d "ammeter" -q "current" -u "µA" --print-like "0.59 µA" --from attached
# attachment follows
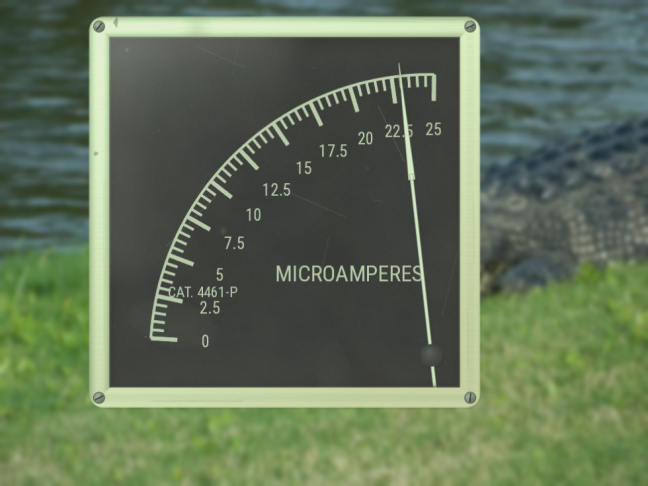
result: 23 µA
